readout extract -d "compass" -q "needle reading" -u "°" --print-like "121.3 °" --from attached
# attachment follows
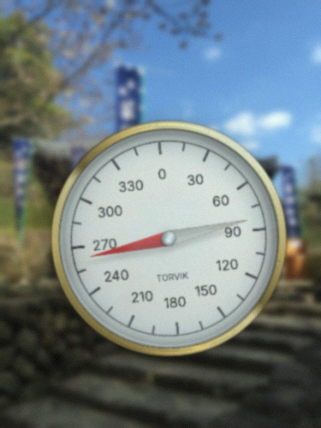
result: 262.5 °
